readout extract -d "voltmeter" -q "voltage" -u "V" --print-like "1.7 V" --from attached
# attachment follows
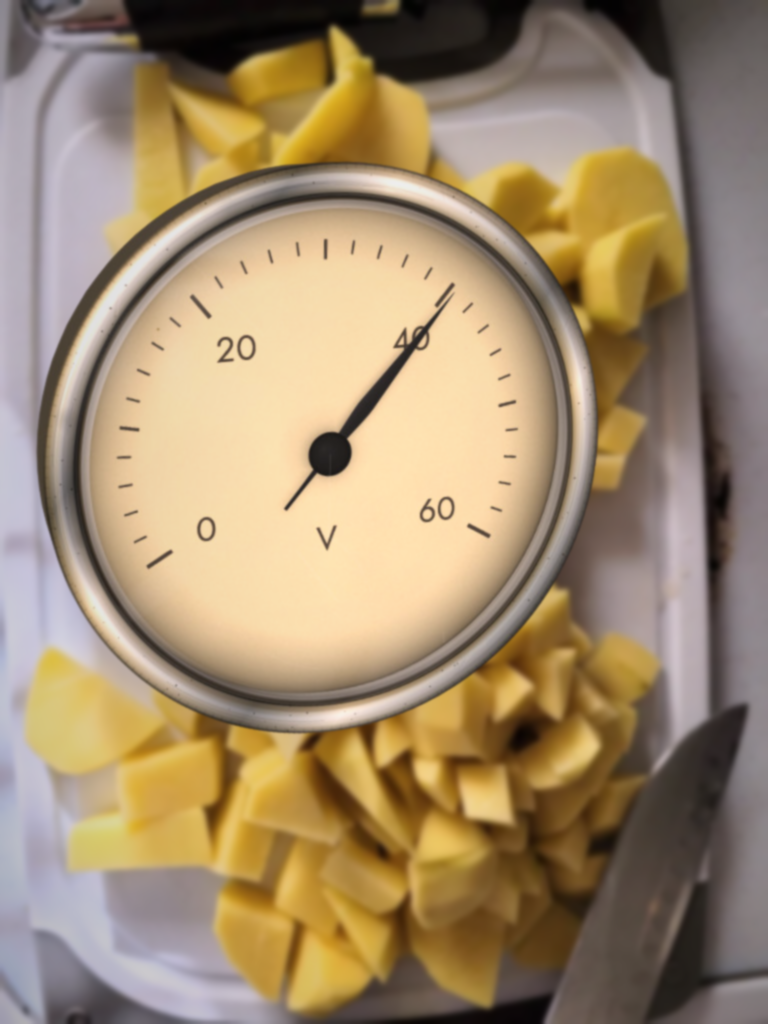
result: 40 V
